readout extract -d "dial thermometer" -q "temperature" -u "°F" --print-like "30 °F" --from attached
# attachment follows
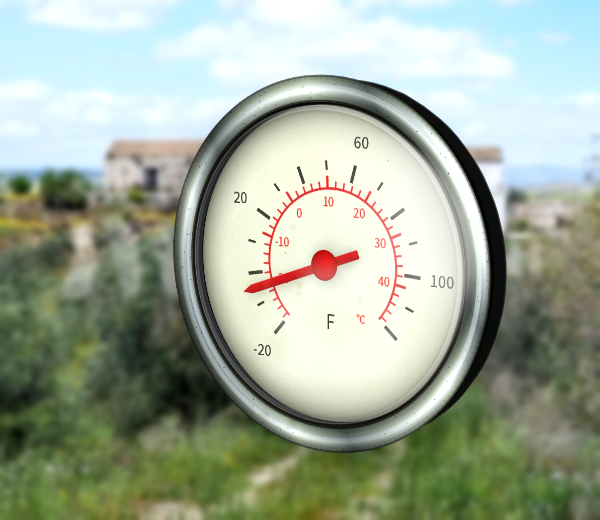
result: -5 °F
